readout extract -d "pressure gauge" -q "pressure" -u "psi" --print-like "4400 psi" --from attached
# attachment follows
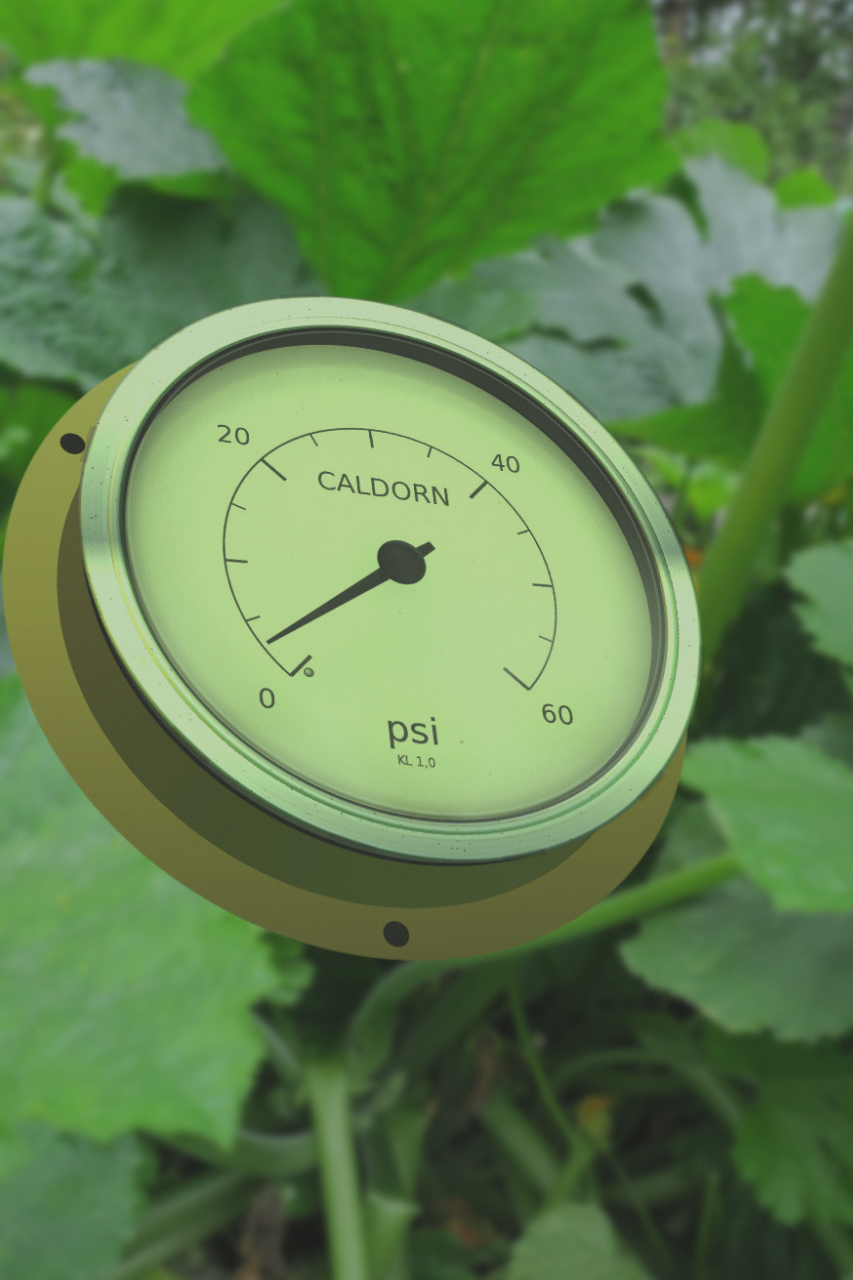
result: 2.5 psi
